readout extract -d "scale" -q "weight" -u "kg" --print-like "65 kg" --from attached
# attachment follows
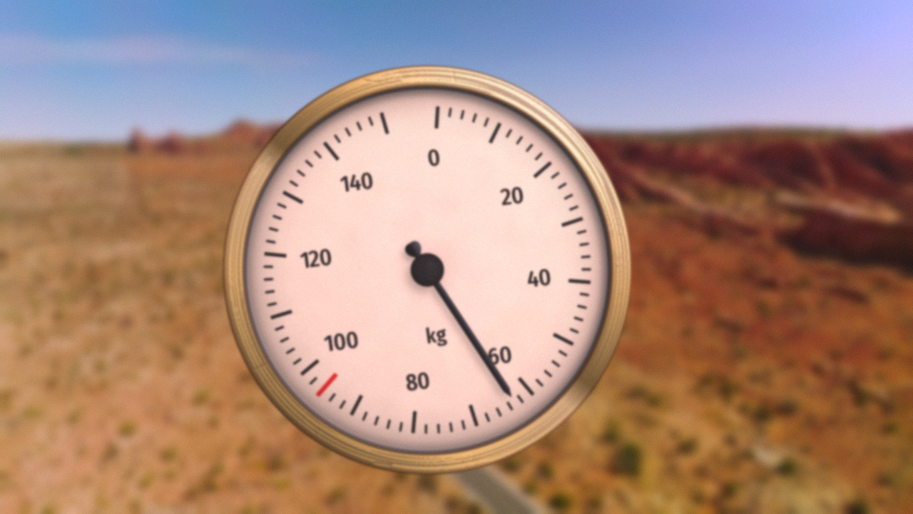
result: 63 kg
